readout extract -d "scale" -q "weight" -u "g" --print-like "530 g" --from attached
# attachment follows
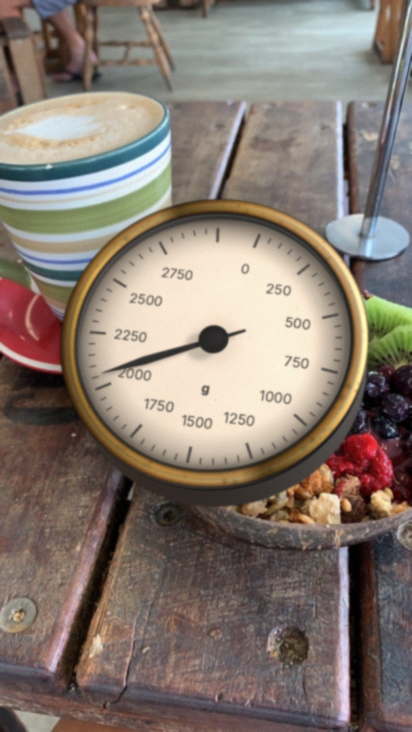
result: 2050 g
